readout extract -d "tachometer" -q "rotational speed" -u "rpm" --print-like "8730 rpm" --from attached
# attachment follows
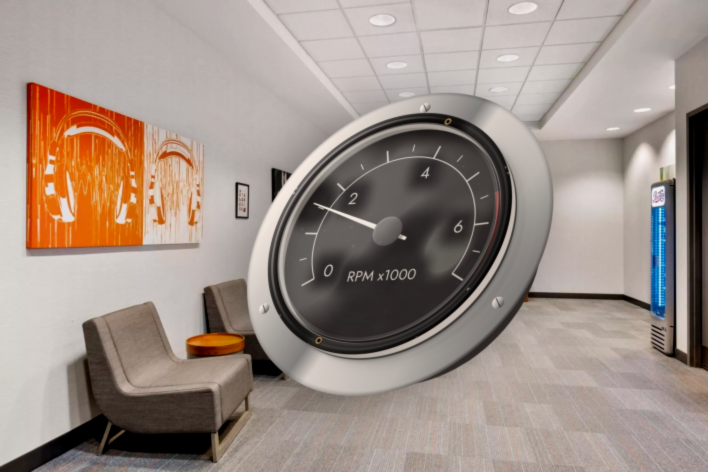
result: 1500 rpm
